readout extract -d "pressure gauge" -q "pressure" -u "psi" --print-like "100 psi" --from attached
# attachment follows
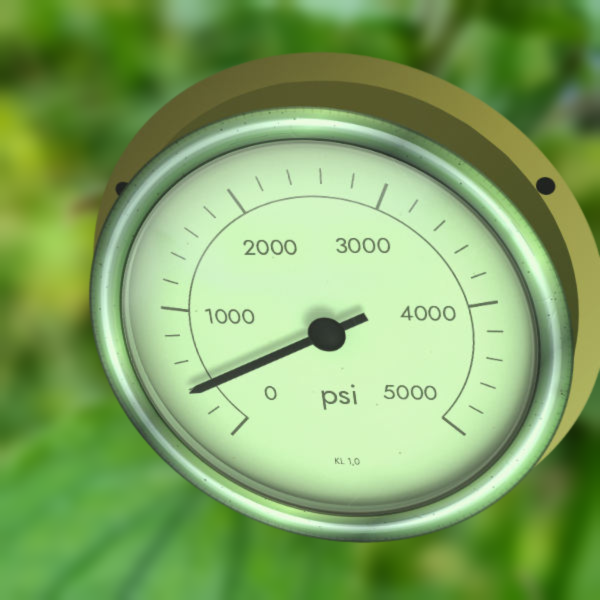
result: 400 psi
